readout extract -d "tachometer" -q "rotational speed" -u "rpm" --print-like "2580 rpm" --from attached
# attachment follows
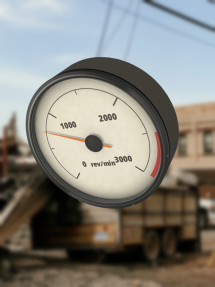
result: 750 rpm
